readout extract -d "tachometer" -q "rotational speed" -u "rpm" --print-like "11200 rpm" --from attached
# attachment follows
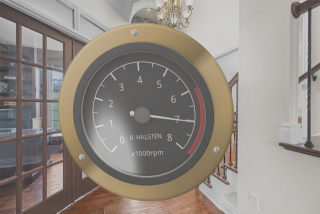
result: 7000 rpm
